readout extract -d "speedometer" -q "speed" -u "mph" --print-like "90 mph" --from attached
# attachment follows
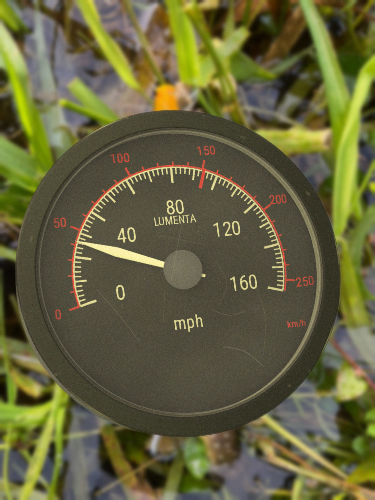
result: 26 mph
